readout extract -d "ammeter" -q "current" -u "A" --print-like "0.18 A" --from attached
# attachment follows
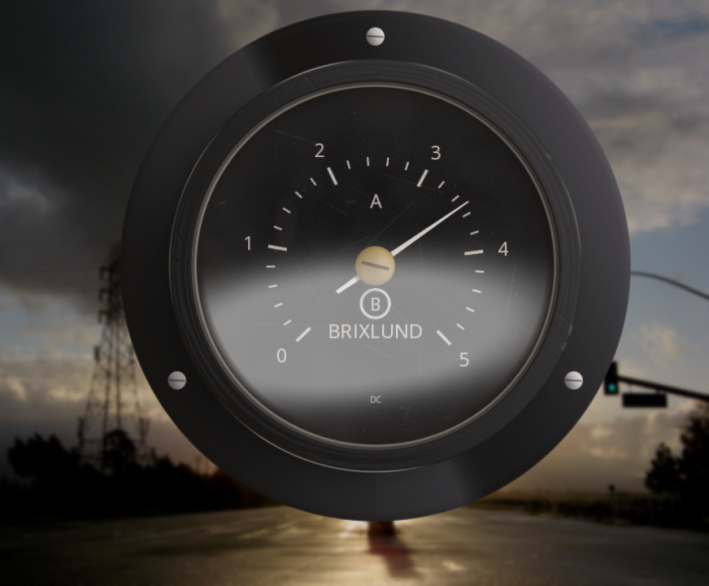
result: 3.5 A
